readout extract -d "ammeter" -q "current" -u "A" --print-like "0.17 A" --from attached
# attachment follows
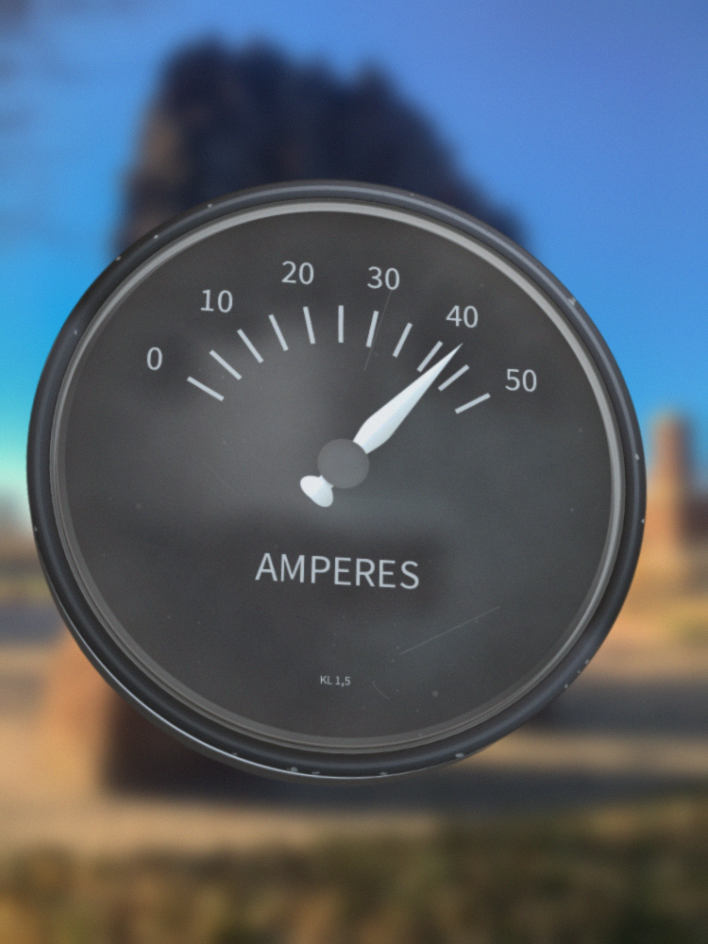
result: 42.5 A
